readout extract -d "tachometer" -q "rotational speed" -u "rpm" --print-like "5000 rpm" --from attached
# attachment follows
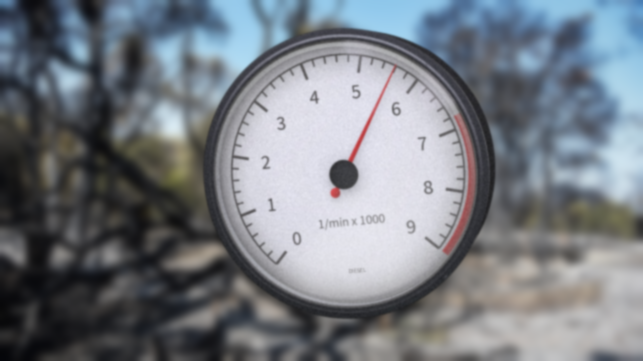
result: 5600 rpm
